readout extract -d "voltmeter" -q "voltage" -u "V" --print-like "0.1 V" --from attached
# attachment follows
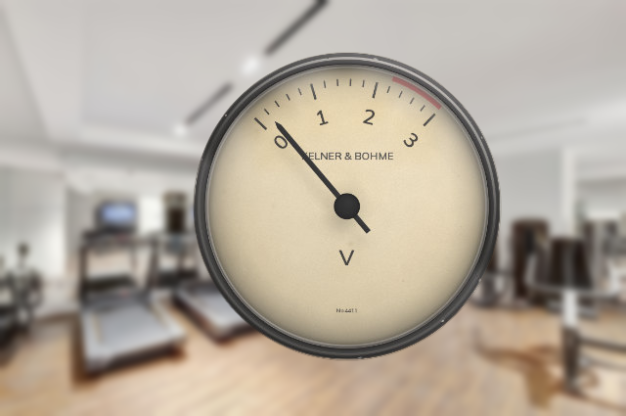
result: 0.2 V
